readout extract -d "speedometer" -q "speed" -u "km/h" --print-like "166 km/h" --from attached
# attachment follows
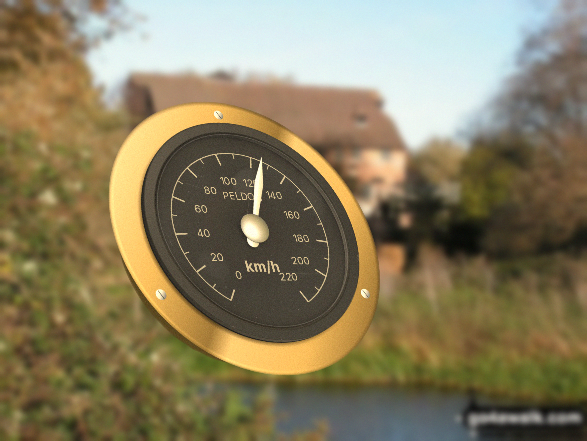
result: 125 km/h
